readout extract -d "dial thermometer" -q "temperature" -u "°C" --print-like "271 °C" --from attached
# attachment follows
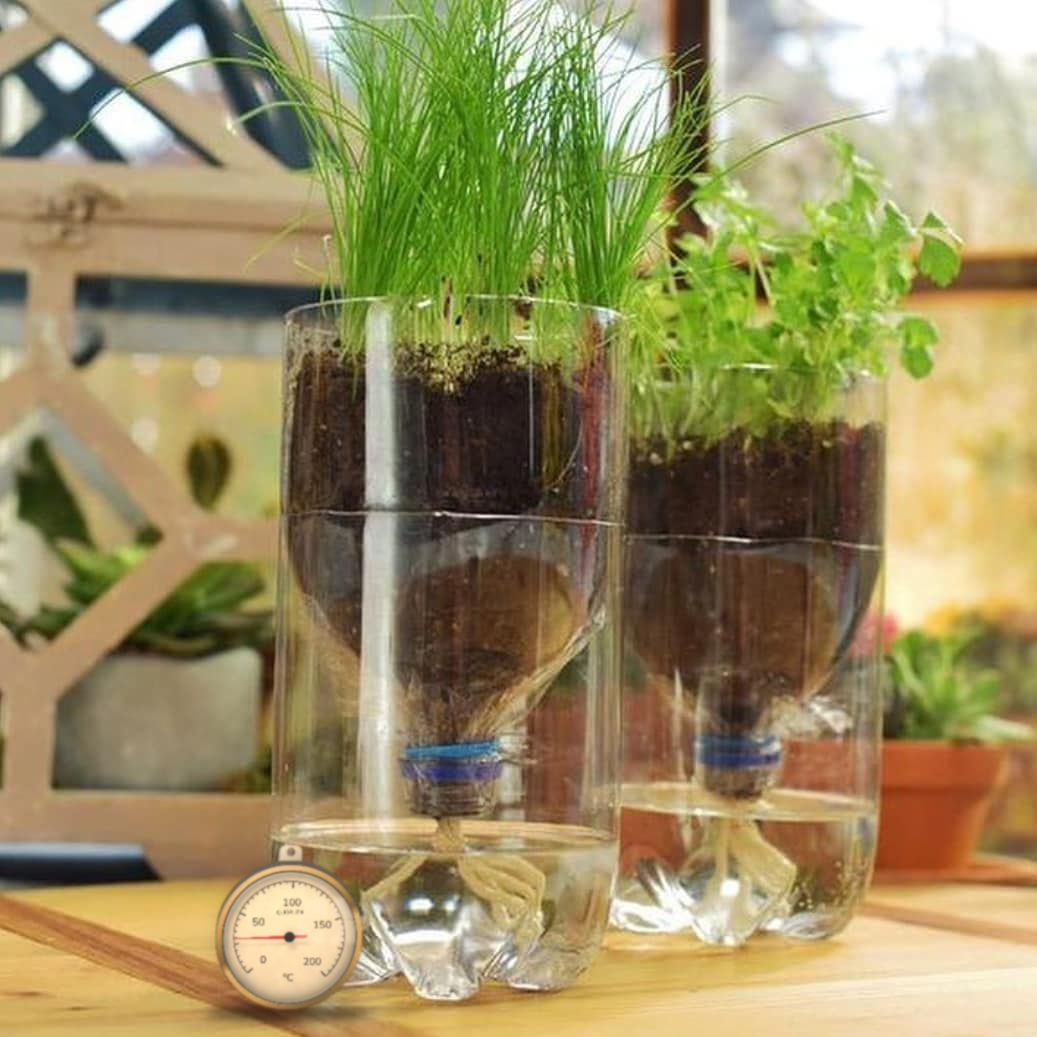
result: 30 °C
